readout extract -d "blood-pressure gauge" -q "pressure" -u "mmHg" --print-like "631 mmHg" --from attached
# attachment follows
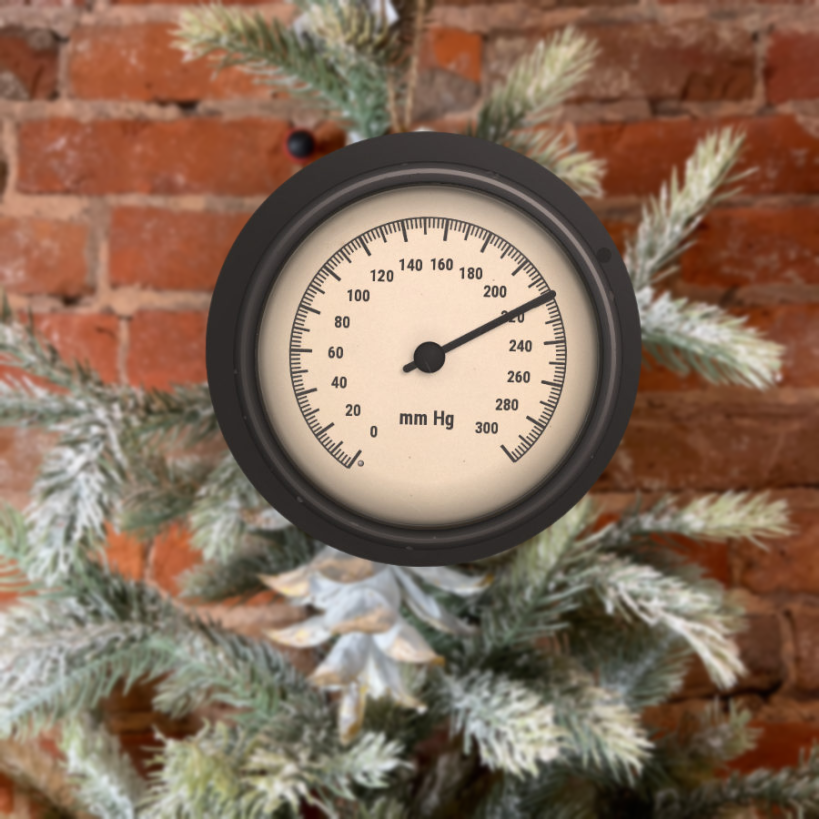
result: 218 mmHg
